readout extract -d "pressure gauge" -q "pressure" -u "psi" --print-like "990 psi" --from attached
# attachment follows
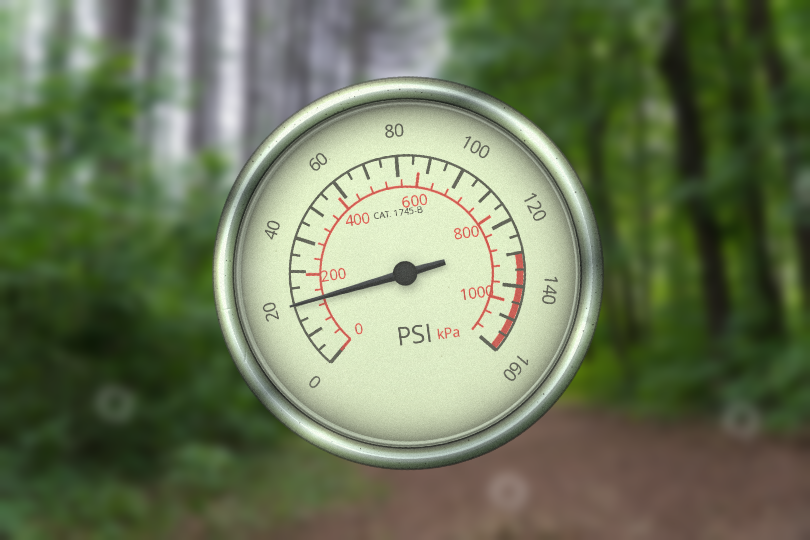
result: 20 psi
